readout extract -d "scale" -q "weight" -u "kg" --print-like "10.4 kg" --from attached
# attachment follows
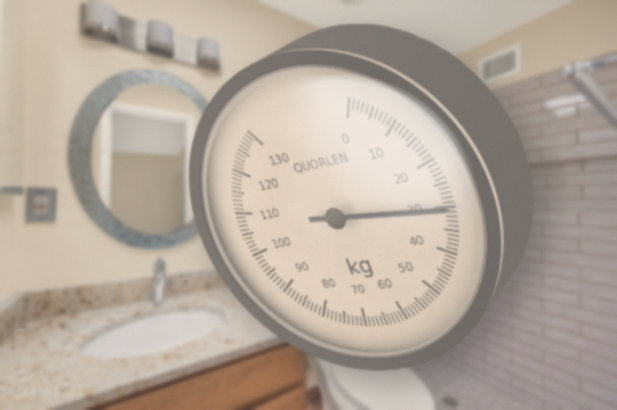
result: 30 kg
